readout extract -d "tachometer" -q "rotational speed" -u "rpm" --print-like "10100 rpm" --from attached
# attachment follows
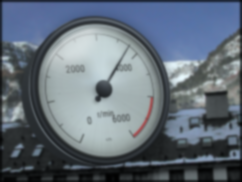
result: 3750 rpm
